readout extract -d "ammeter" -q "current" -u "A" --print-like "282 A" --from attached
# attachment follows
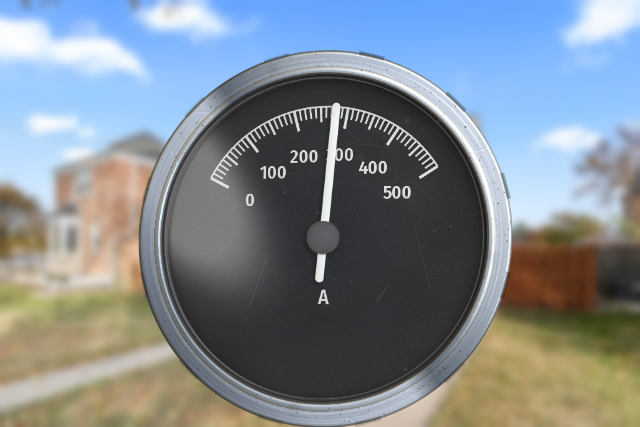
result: 280 A
